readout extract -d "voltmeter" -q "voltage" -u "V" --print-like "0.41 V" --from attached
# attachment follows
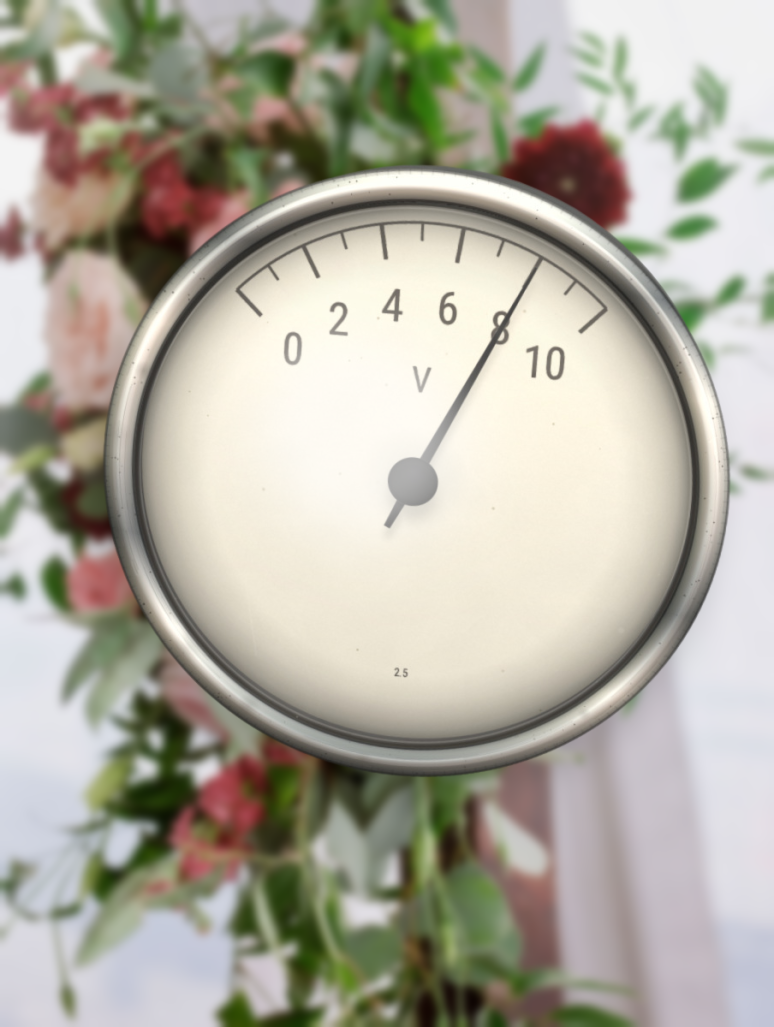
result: 8 V
